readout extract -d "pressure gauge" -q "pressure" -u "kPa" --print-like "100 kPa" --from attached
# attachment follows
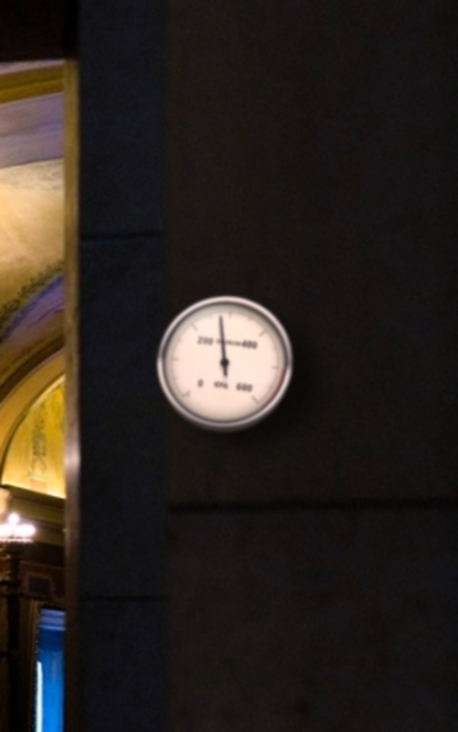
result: 275 kPa
